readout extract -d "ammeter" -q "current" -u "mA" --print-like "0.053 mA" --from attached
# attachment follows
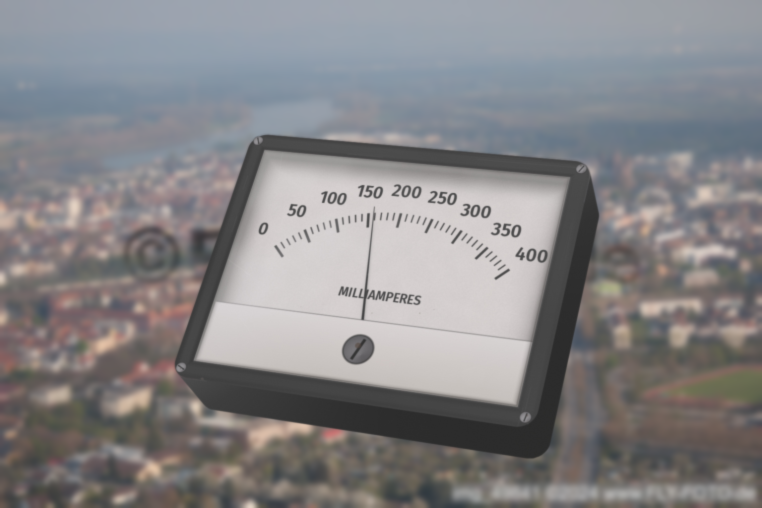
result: 160 mA
